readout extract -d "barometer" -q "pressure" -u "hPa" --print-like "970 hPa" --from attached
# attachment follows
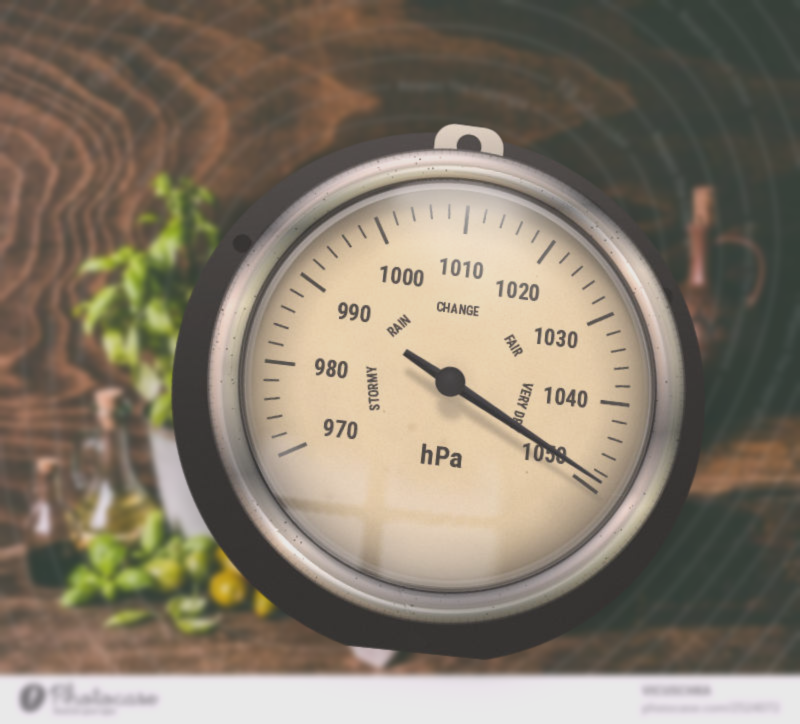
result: 1049 hPa
